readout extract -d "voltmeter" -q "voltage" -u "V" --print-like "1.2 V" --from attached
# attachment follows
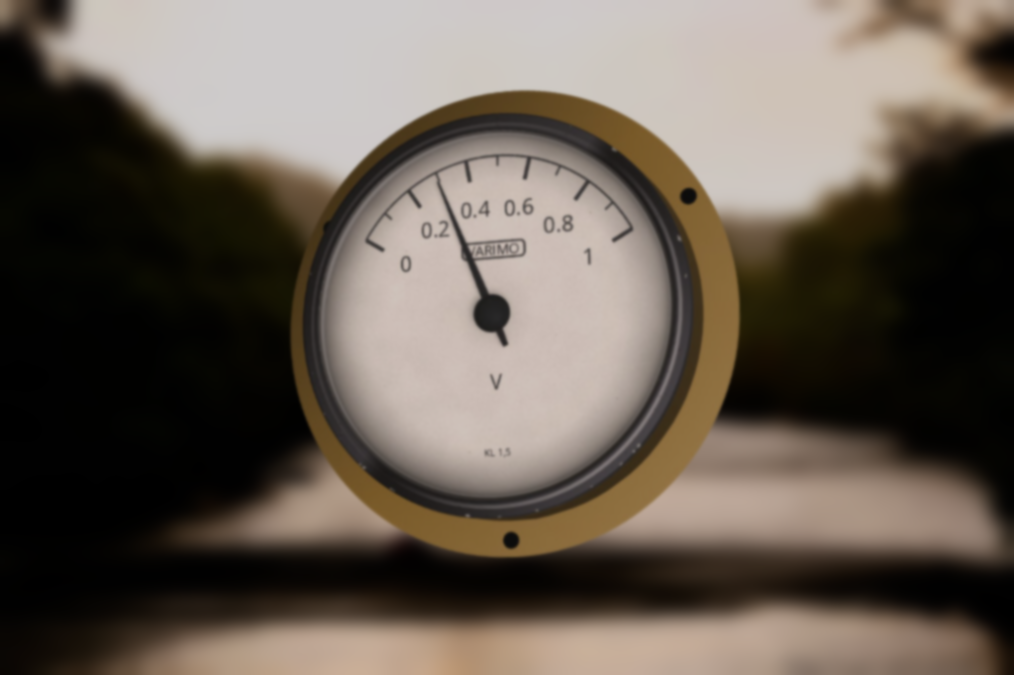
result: 0.3 V
